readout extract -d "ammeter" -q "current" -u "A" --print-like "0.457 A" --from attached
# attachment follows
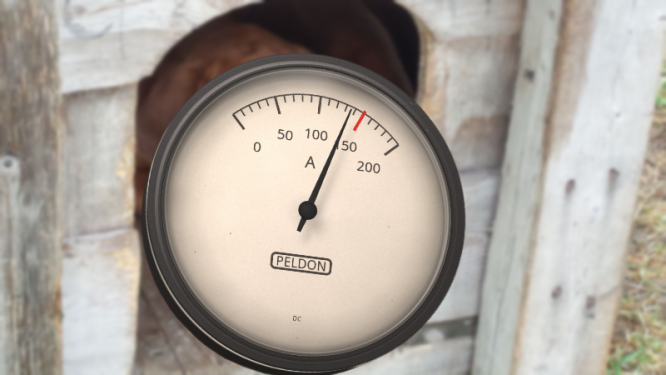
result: 135 A
